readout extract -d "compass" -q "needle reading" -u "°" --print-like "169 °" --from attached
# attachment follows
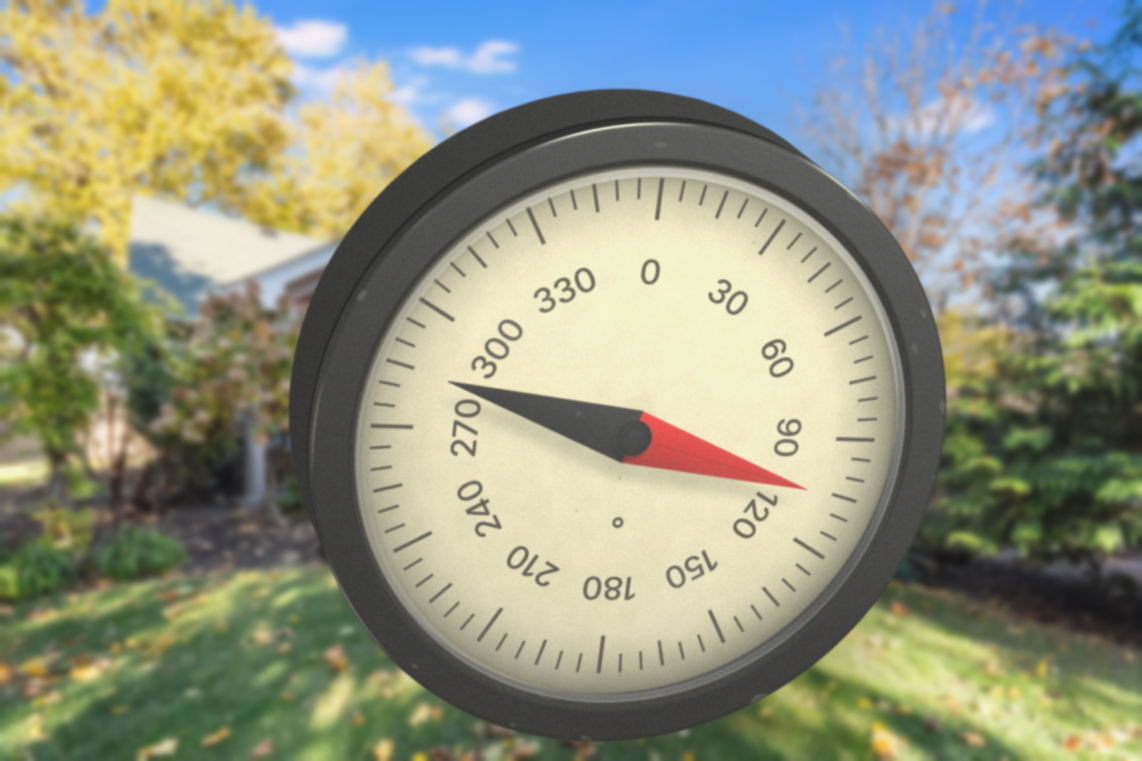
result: 105 °
